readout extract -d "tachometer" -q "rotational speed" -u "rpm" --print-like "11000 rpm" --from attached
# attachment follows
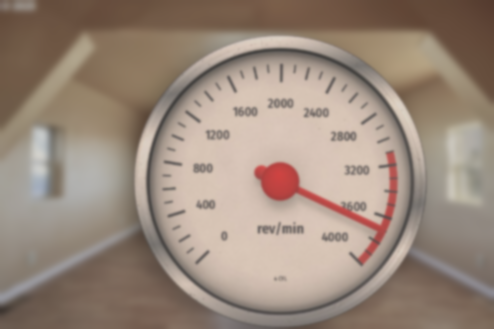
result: 3700 rpm
